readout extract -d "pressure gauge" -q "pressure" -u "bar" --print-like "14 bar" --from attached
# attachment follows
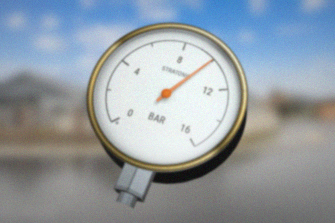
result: 10 bar
